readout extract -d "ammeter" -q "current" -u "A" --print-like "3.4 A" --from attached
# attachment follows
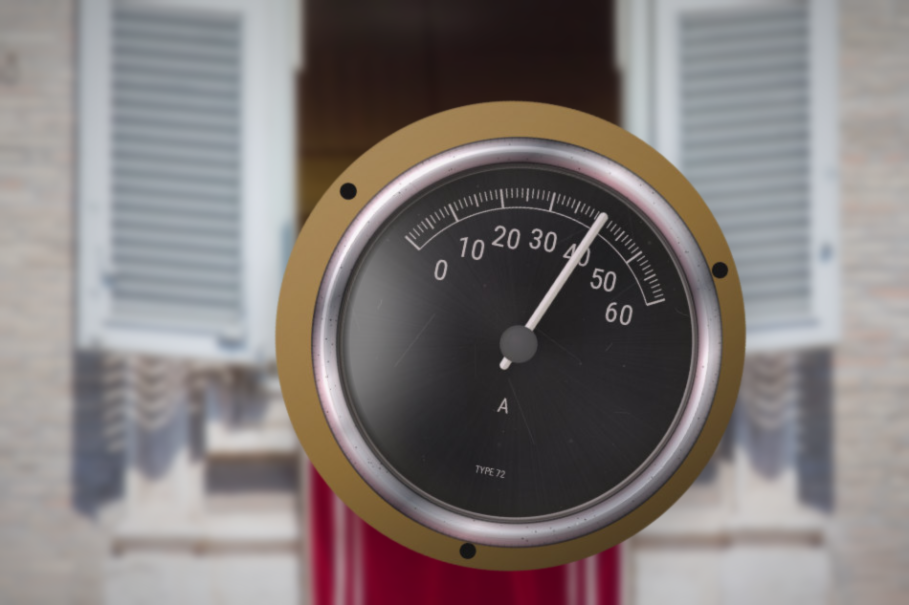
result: 40 A
